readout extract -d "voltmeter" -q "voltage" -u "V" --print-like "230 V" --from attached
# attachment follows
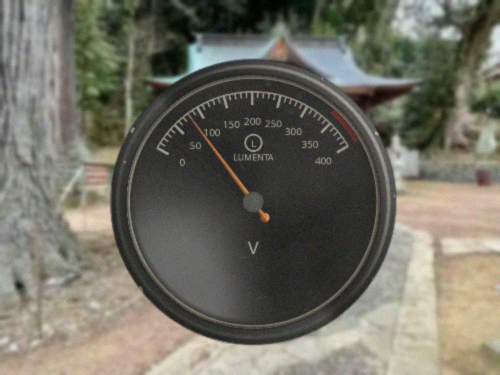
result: 80 V
